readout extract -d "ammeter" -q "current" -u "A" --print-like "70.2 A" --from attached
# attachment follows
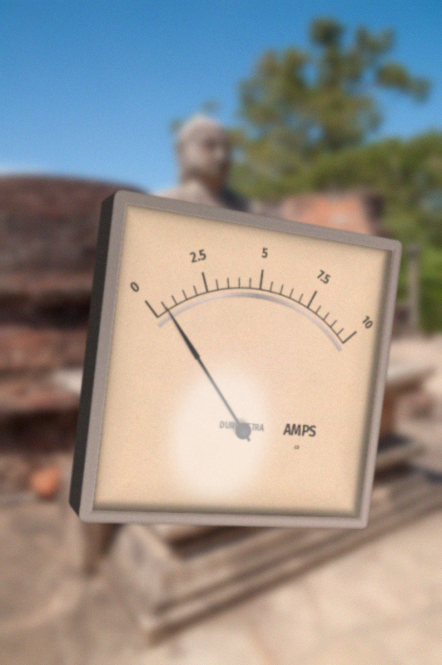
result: 0.5 A
